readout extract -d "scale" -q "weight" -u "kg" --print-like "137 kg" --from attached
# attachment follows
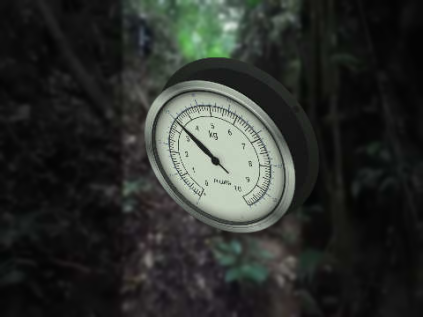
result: 3.5 kg
